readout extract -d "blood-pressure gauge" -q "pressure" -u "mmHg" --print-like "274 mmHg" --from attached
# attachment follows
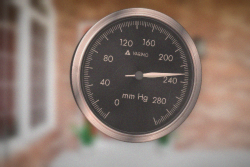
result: 230 mmHg
